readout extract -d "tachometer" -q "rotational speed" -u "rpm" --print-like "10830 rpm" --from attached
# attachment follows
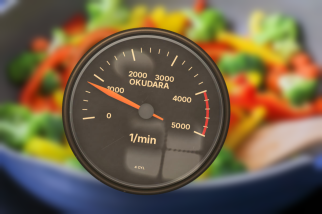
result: 800 rpm
